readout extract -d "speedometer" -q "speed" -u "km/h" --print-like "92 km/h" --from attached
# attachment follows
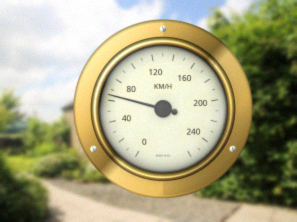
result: 65 km/h
